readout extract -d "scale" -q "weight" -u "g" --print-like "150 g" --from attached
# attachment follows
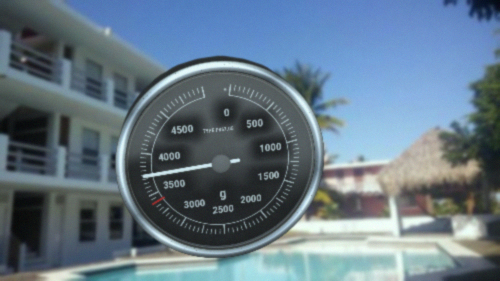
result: 3750 g
